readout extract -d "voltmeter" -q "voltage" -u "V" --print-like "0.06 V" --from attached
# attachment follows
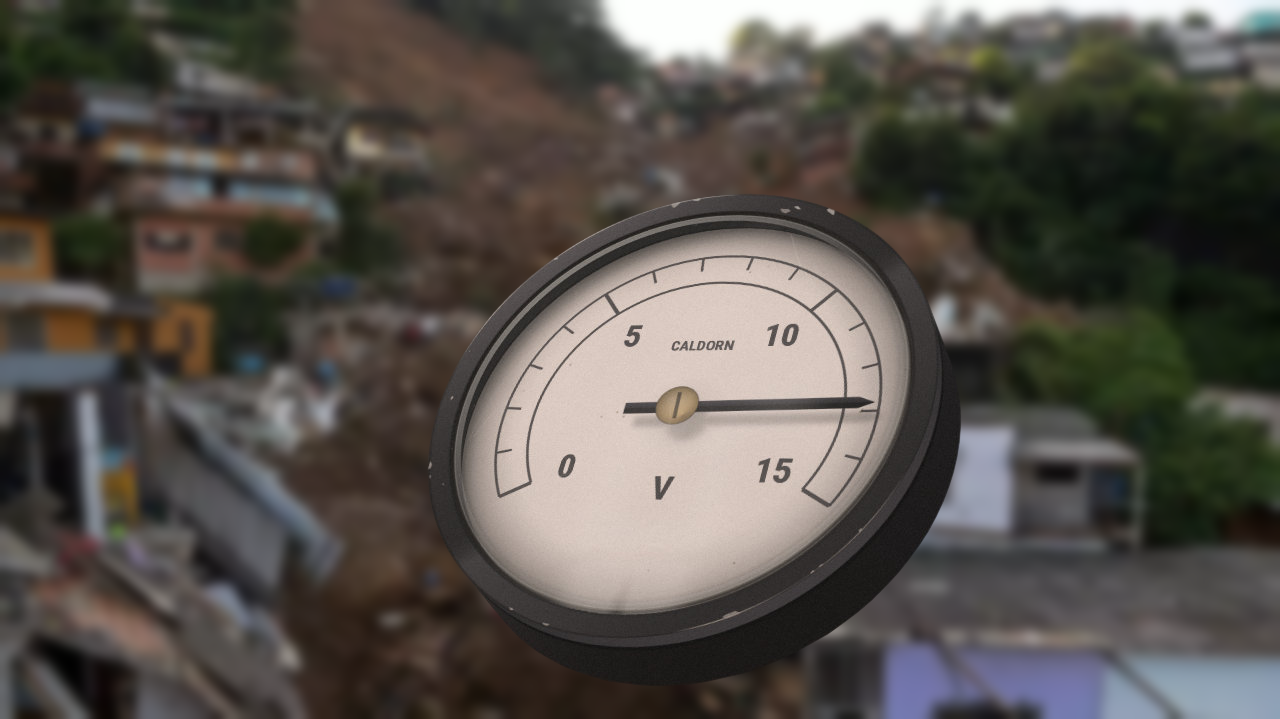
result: 13 V
